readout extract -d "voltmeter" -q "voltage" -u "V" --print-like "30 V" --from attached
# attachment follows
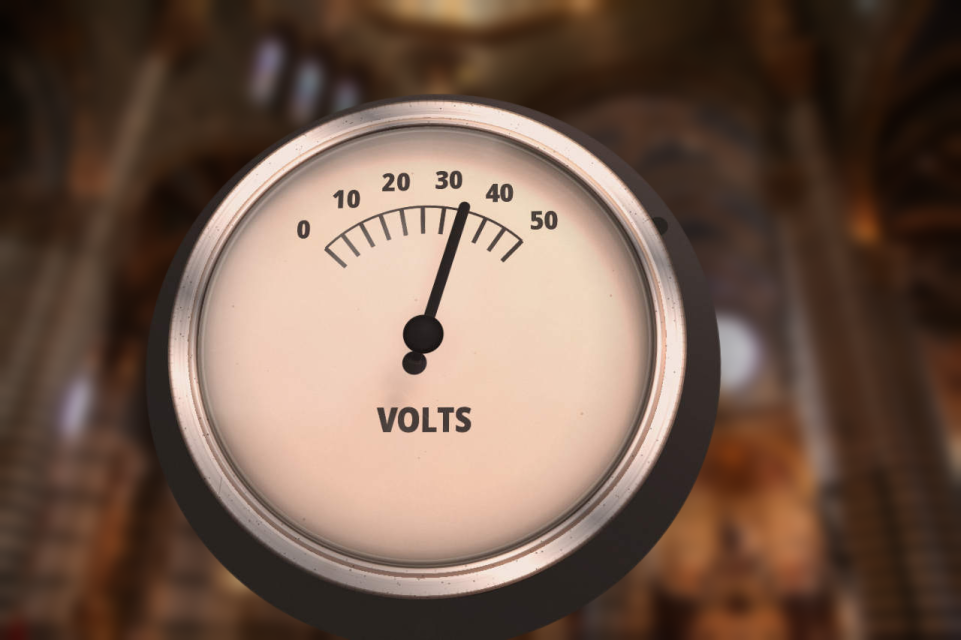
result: 35 V
